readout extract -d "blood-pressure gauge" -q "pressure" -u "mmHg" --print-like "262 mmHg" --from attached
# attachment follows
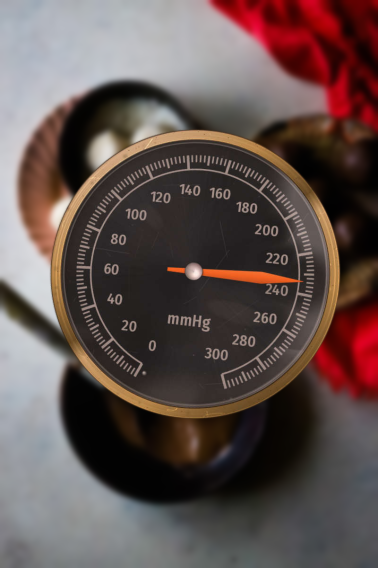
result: 234 mmHg
